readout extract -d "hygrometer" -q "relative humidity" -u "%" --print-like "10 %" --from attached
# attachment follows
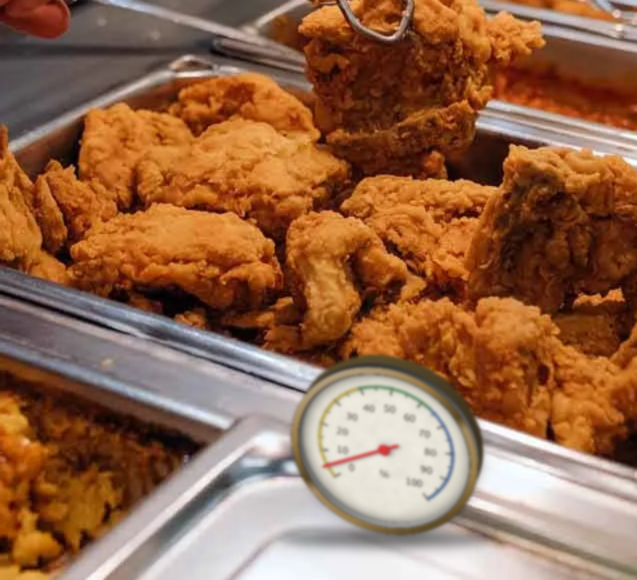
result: 5 %
